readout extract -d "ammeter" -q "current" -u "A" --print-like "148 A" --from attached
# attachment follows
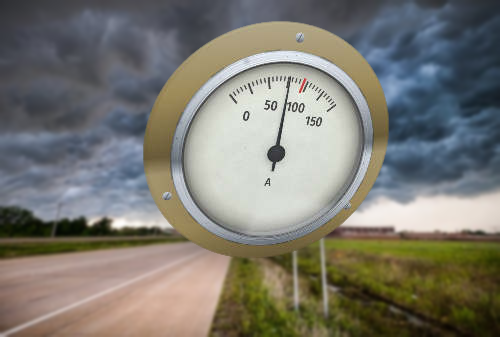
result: 75 A
